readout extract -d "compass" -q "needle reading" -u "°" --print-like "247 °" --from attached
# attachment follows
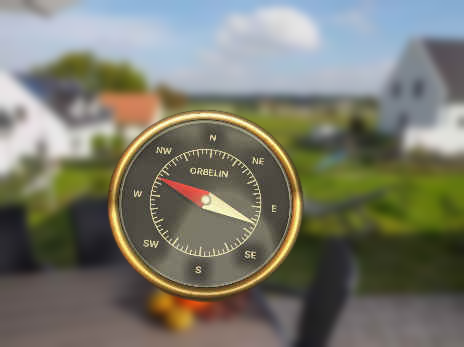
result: 290 °
